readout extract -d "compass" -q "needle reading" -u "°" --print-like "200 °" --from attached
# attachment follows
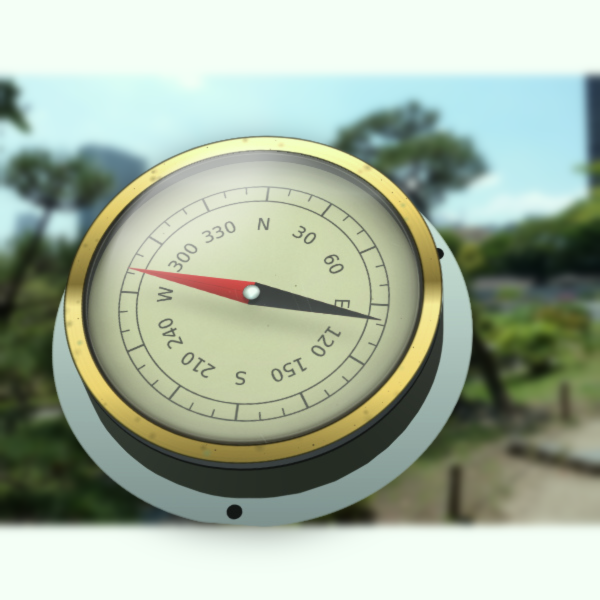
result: 280 °
